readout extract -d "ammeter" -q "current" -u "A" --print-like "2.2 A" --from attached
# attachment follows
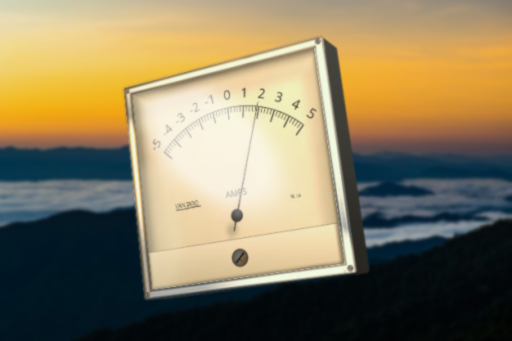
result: 2 A
